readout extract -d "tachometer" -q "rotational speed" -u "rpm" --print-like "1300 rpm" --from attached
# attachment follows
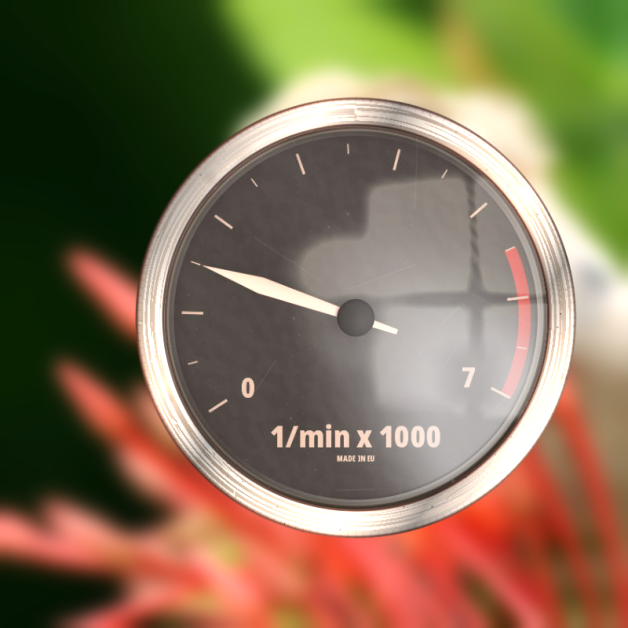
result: 1500 rpm
